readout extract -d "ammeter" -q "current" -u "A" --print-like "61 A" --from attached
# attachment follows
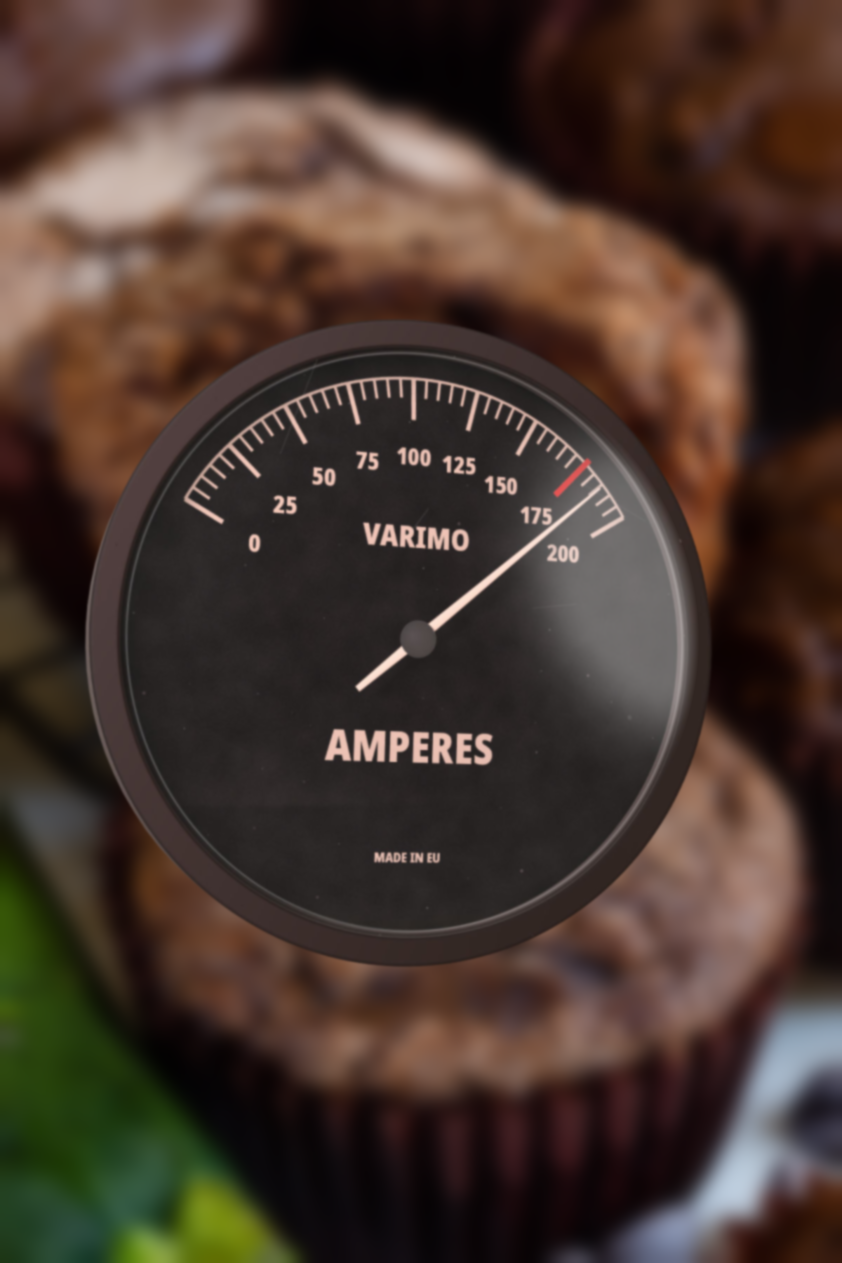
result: 185 A
